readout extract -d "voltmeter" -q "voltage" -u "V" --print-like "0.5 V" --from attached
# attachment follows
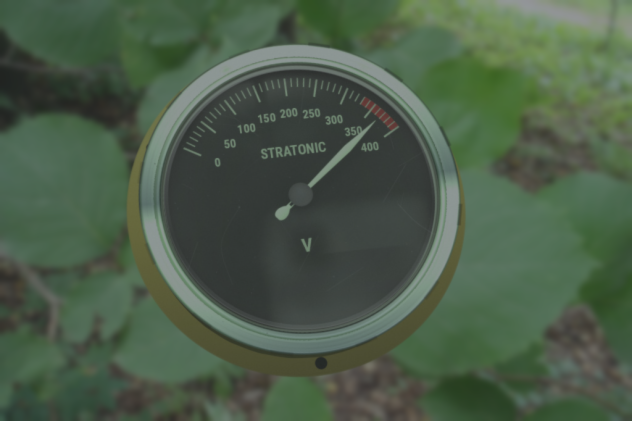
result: 370 V
